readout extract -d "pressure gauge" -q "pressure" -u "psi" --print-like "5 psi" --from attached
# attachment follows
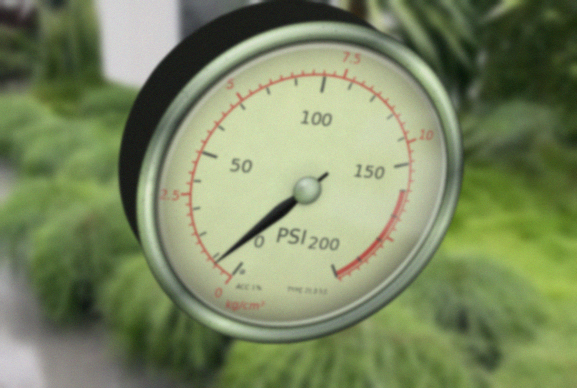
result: 10 psi
